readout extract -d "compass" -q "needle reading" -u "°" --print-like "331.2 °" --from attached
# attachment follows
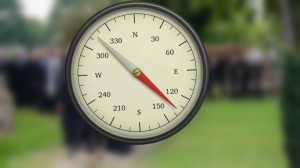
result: 135 °
